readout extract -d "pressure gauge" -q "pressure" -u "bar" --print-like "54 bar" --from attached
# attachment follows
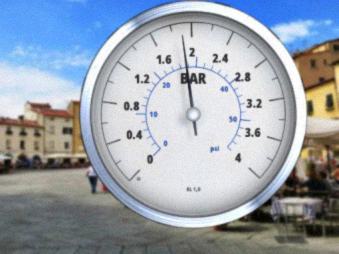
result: 1.9 bar
